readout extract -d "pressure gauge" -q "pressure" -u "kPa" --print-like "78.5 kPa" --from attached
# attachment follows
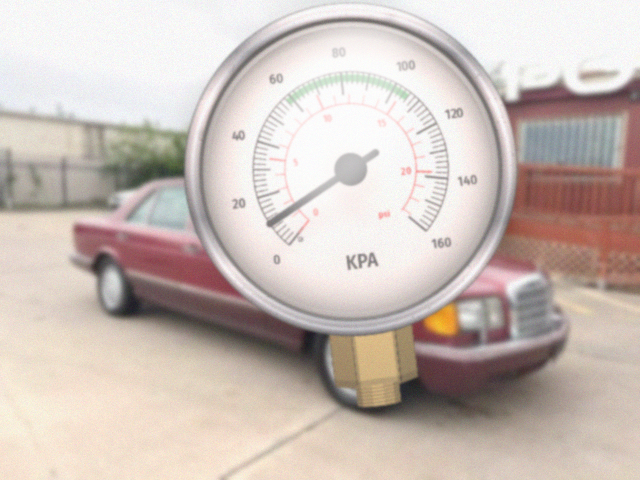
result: 10 kPa
